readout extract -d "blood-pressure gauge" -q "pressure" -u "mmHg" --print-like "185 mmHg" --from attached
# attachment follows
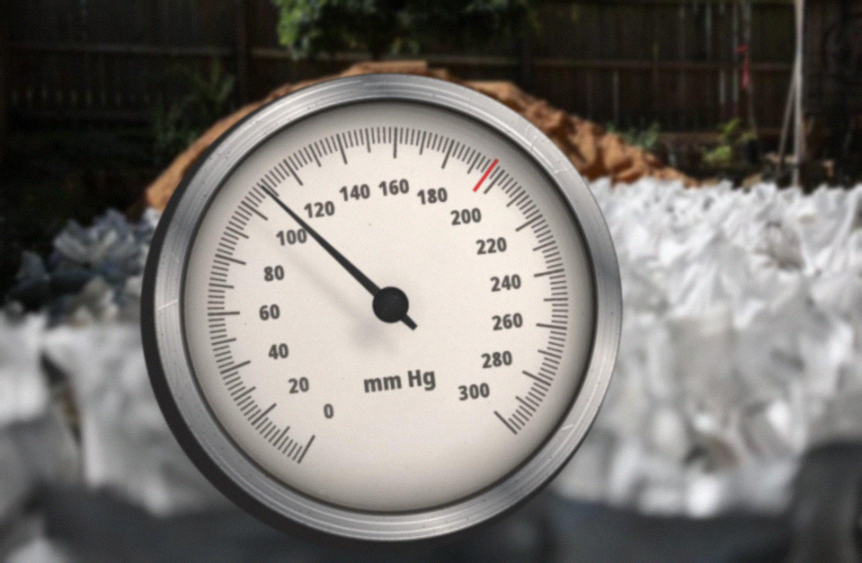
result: 108 mmHg
